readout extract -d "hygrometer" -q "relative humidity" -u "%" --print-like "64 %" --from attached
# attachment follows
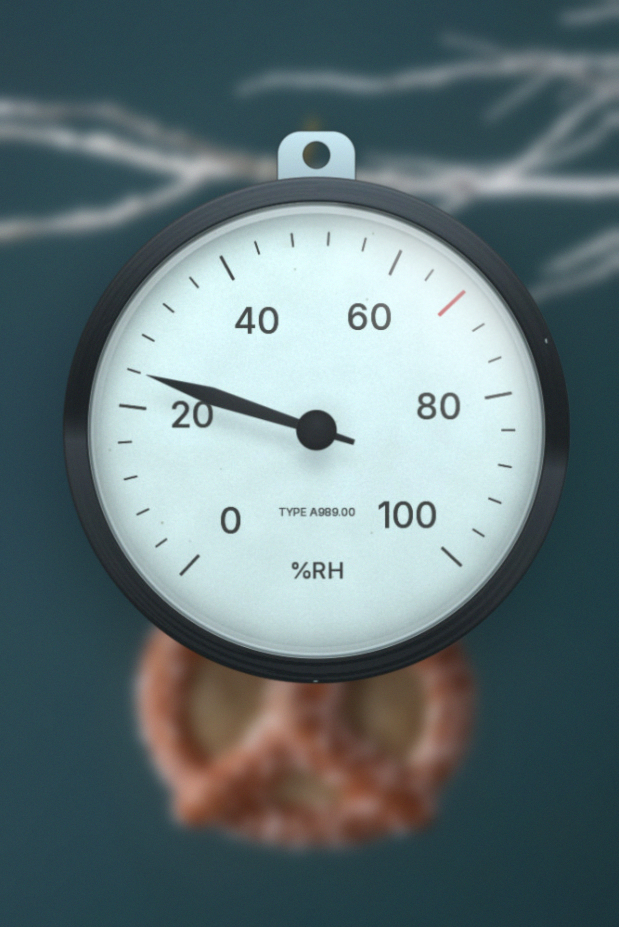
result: 24 %
